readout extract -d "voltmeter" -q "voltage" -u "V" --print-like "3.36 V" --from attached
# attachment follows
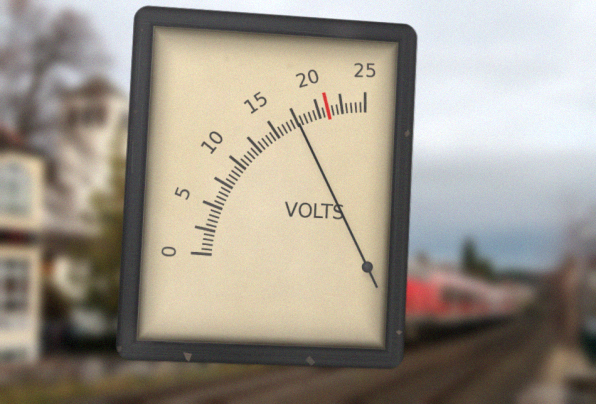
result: 17.5 V
